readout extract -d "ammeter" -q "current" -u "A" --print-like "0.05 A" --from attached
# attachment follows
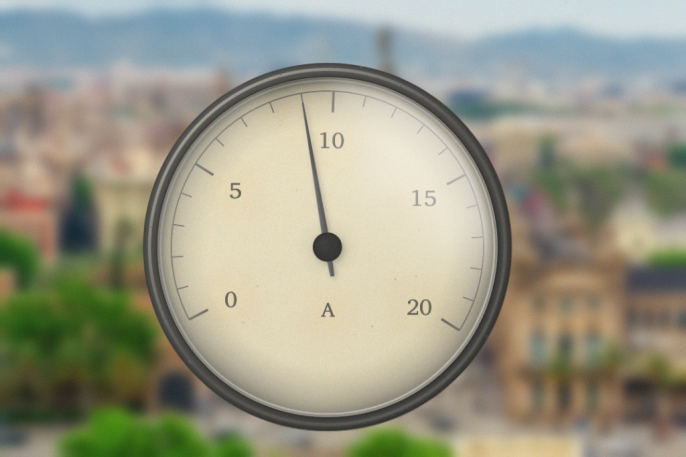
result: 9 A
